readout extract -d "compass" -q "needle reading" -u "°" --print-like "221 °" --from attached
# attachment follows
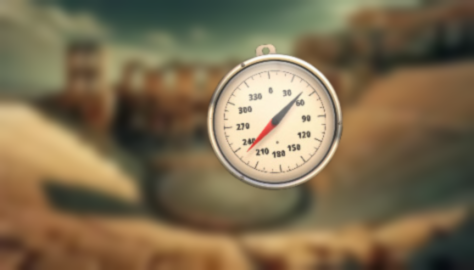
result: 230 °
